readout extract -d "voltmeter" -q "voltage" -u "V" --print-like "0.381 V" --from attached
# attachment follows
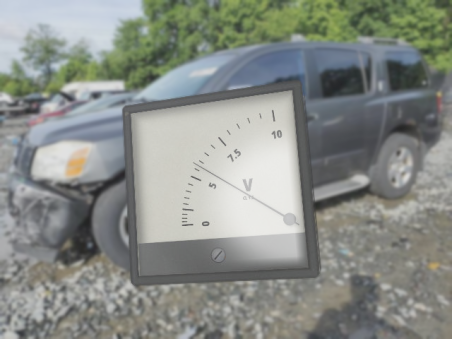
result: 5.75 V
